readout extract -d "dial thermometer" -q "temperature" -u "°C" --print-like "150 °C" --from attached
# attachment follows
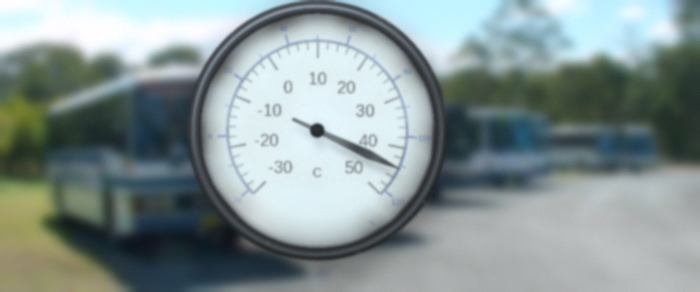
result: 44 °C
